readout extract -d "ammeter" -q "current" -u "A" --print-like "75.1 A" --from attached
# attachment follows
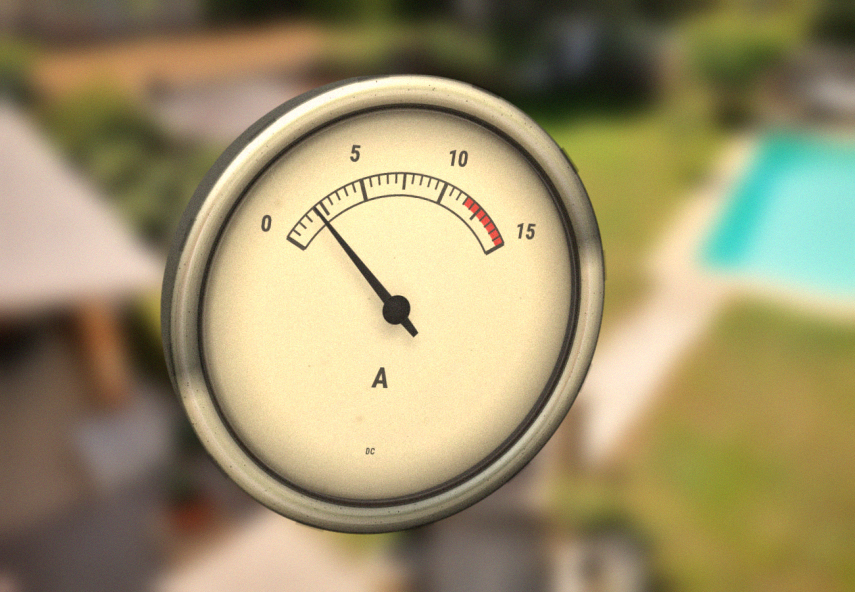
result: 2 A
